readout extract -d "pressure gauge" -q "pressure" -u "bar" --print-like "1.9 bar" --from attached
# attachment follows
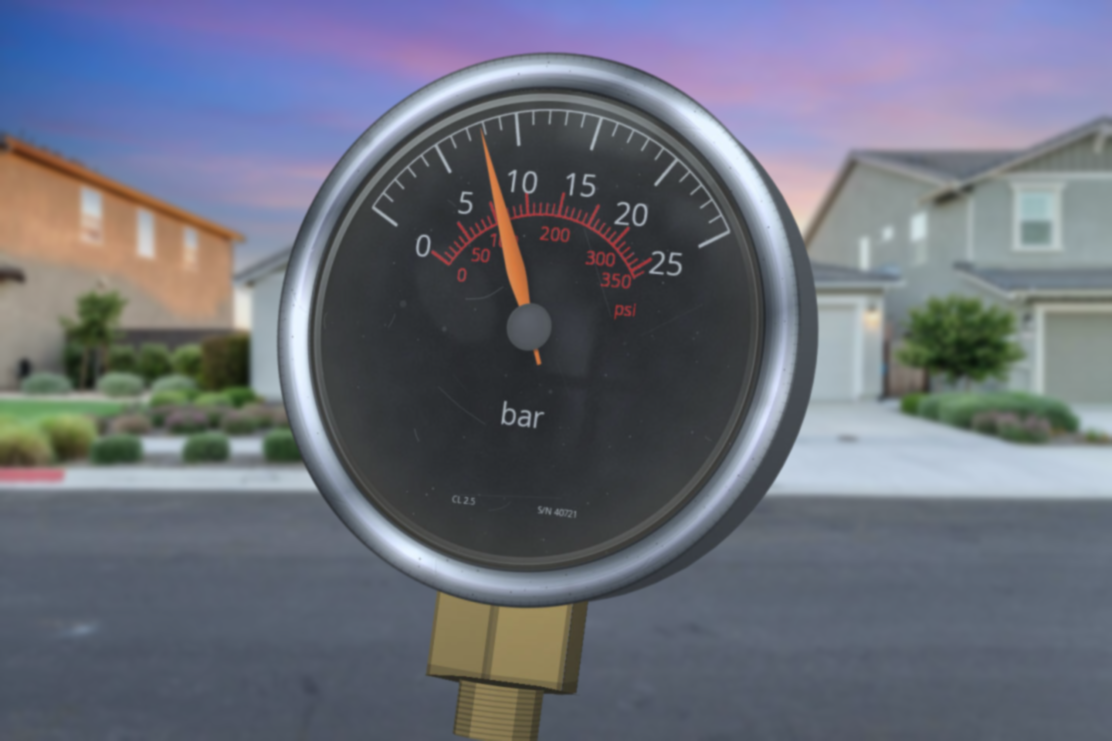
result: 8 bar
